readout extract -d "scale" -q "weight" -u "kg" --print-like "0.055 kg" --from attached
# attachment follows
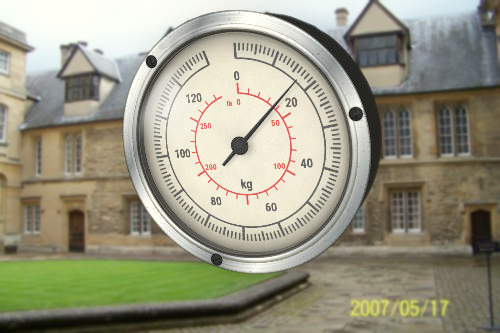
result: 17 kg
